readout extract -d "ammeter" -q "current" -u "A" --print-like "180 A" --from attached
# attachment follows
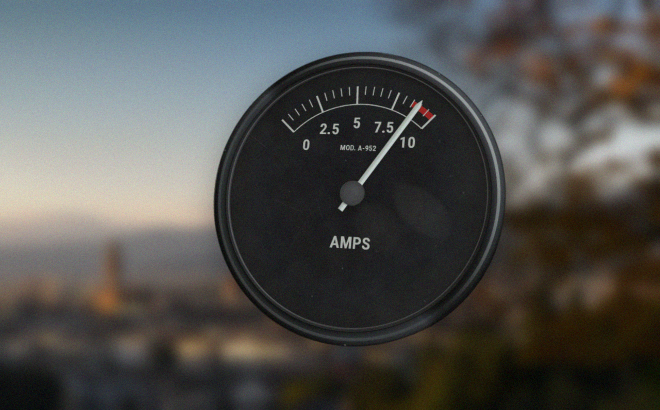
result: 9 A
